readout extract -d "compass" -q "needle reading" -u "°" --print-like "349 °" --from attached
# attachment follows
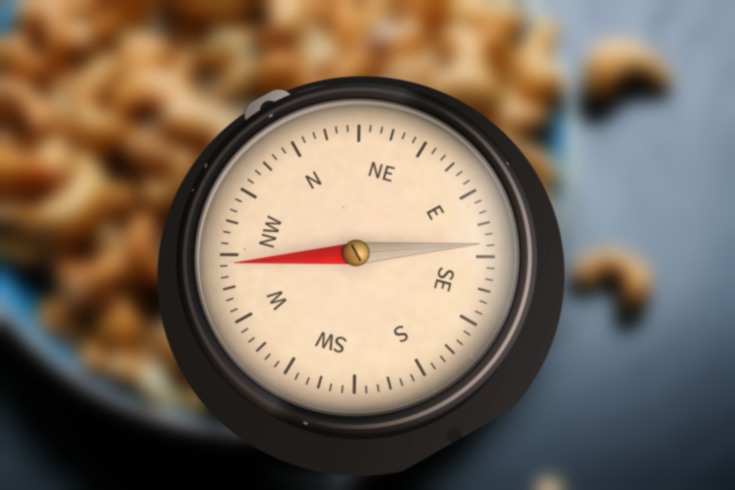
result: 295 °
